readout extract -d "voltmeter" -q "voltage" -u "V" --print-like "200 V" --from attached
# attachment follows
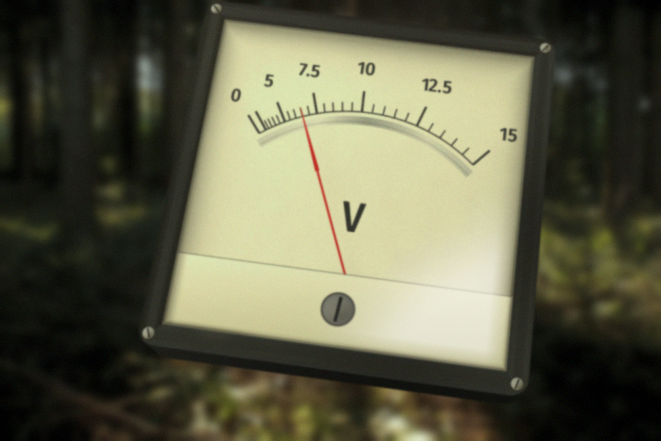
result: 6.5 V
